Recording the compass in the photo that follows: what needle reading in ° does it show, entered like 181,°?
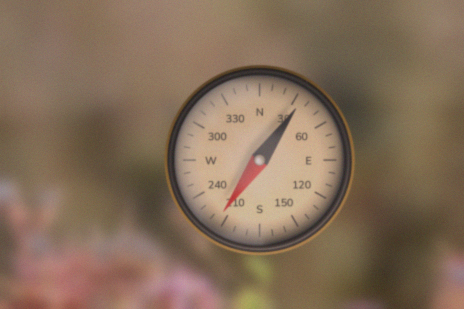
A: 215,°
